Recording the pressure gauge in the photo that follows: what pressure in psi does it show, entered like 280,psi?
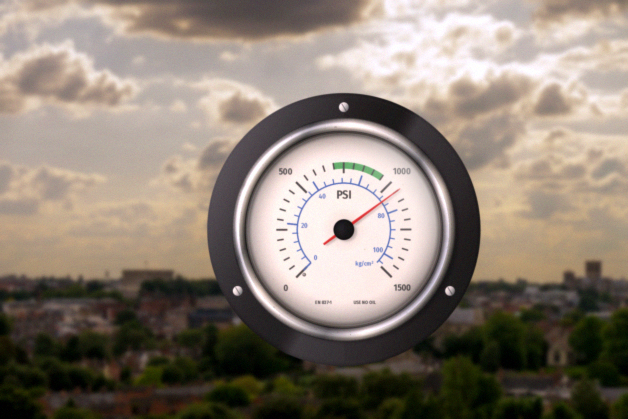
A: 1050,psi
